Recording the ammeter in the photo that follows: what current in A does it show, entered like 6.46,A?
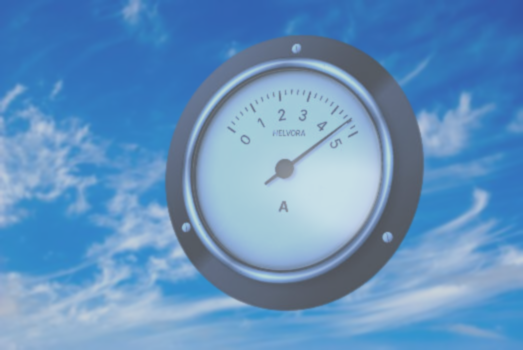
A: 4.6,A
